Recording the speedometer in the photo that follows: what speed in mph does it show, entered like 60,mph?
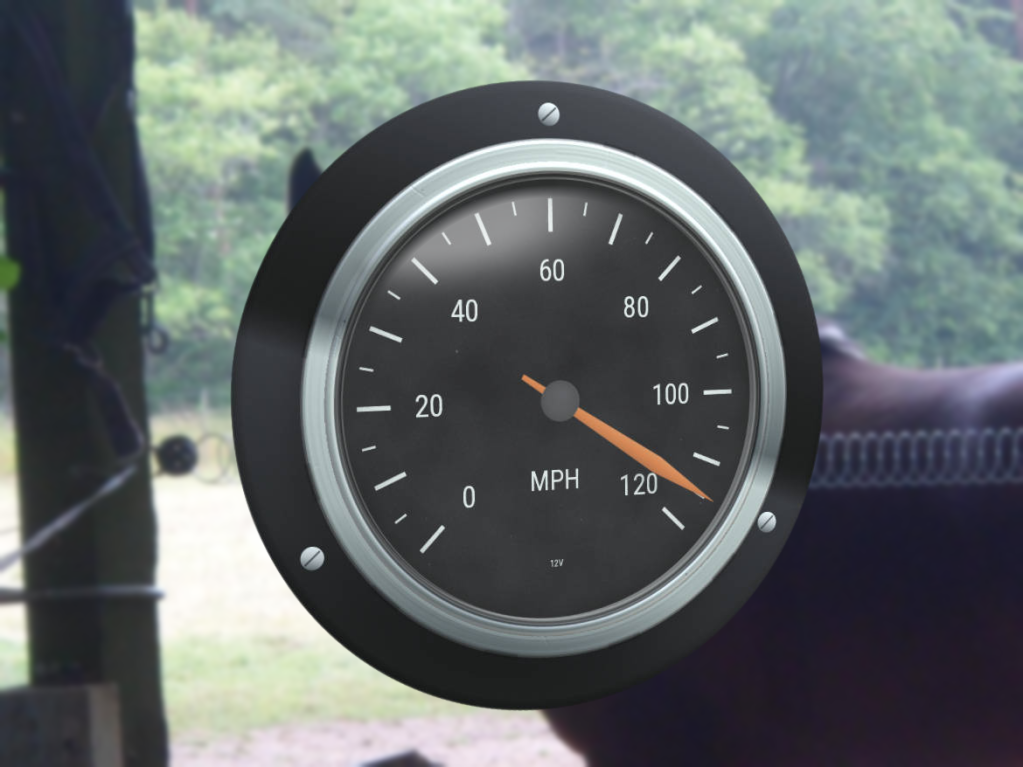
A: 115,mph
